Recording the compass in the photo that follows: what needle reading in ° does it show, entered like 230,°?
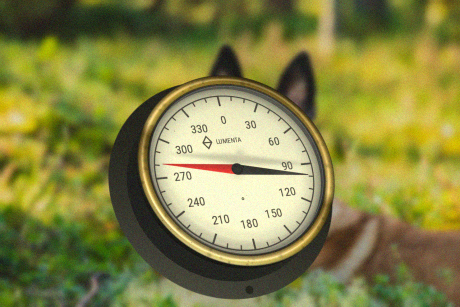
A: 280,°
